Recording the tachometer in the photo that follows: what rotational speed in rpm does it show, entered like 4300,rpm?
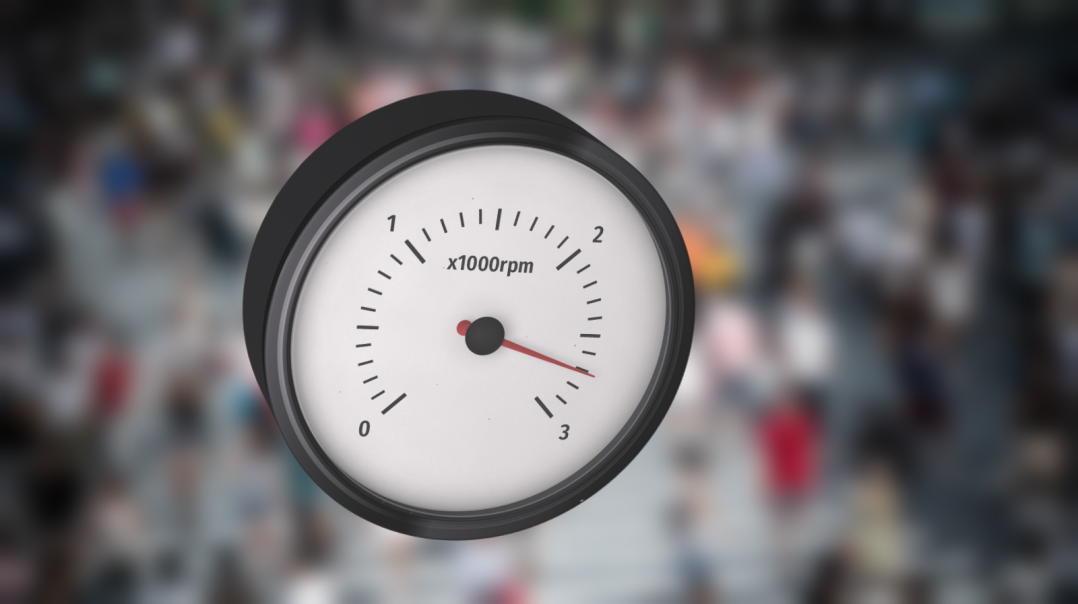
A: 2700,rpm
